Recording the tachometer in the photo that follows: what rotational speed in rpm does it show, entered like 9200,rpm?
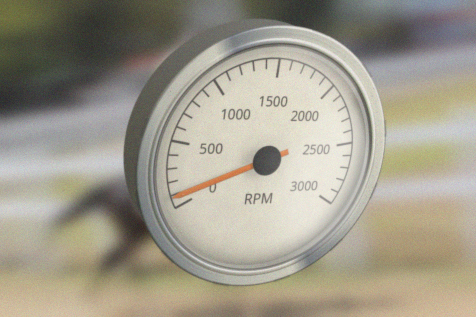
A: 100,rpm
